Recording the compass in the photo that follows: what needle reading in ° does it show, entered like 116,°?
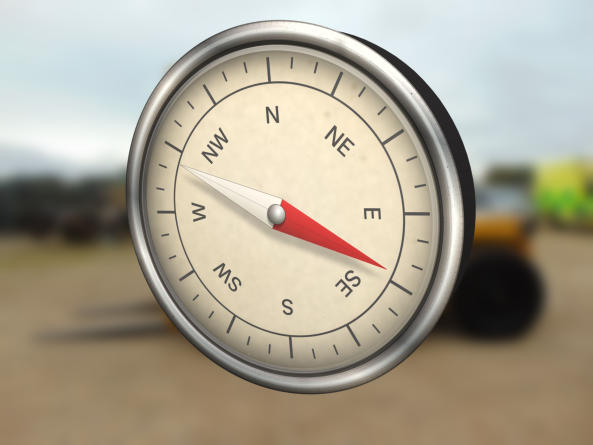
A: 115,°
